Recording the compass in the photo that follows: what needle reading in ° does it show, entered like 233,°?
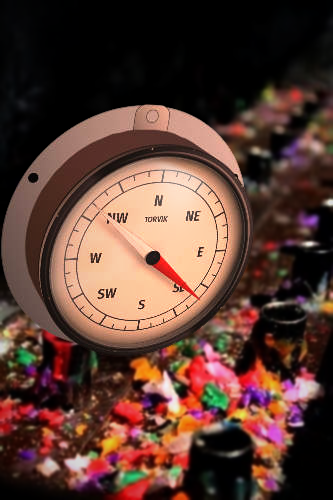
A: 130,°
